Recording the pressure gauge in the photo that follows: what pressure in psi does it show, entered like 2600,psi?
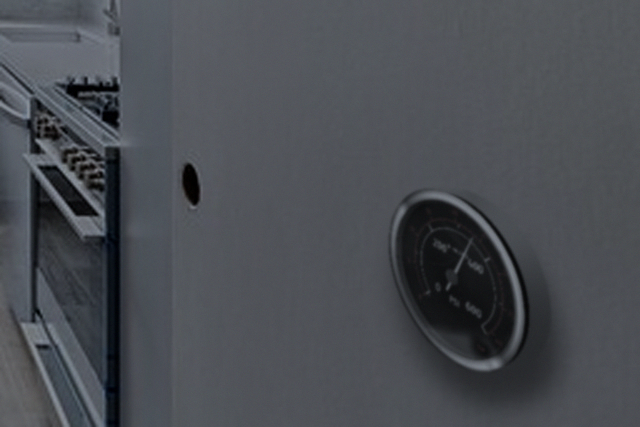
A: 350,psi
